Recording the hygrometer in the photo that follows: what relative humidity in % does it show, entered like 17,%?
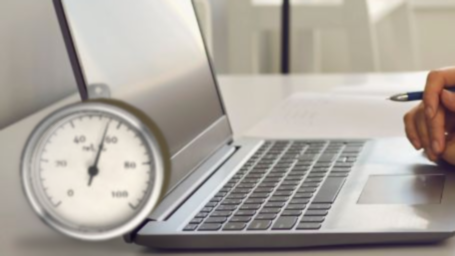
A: 56,%
